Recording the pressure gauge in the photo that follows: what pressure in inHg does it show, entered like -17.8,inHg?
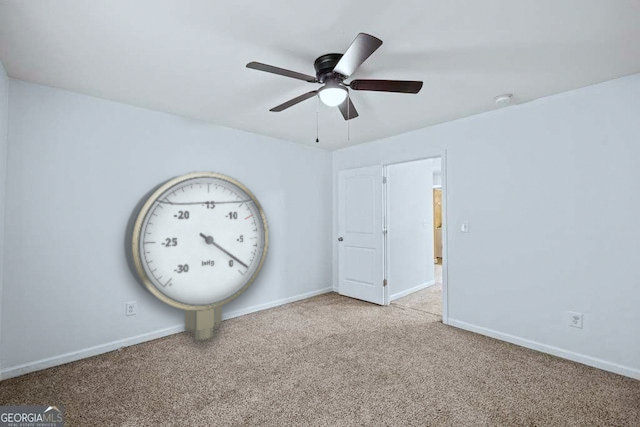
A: -1,inHg
